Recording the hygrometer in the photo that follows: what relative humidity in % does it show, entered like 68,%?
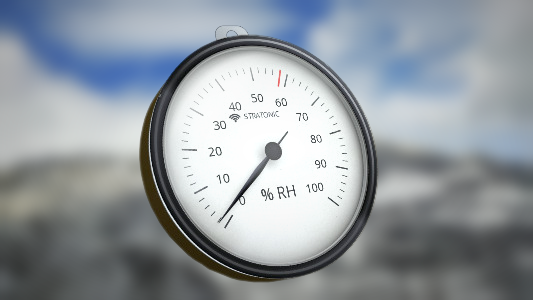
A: 2,%
